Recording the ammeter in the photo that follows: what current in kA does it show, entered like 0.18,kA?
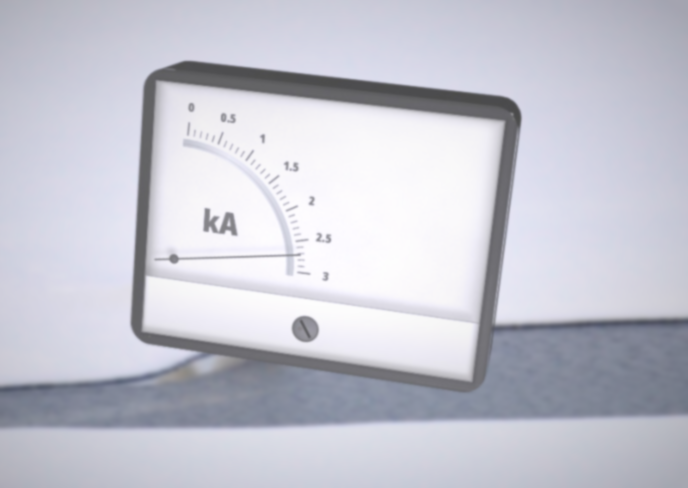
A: 2.7,kA
